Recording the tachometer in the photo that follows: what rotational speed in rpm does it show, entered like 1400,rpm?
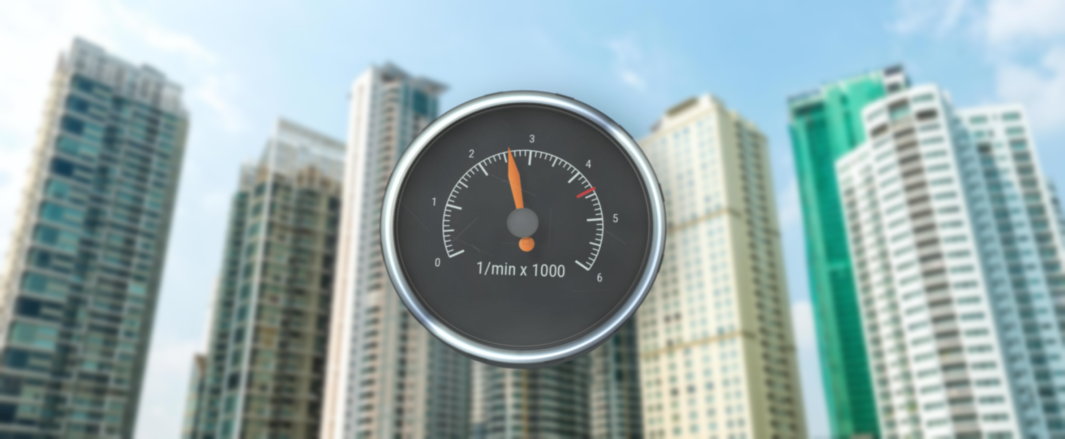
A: 2600,rpm
